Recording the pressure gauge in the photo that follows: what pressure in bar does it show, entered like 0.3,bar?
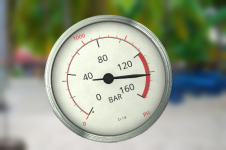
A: 140,bar
